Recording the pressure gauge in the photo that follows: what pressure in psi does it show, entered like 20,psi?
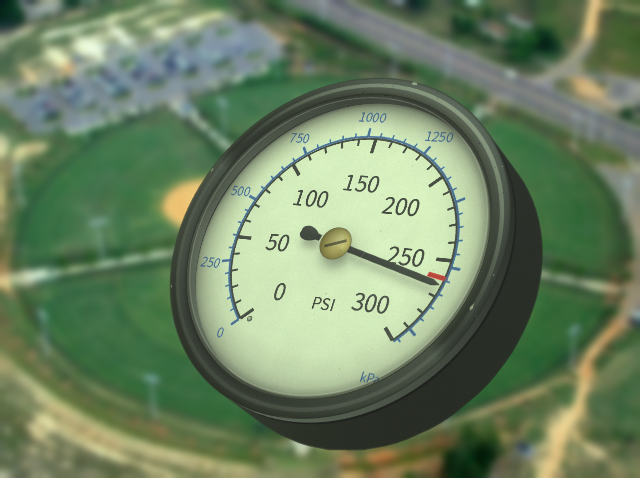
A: 265,psi
